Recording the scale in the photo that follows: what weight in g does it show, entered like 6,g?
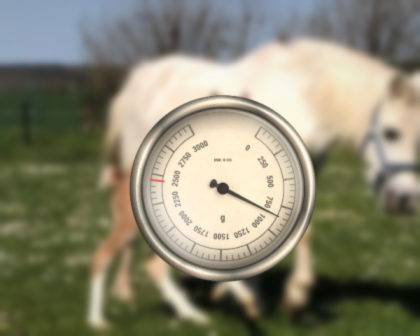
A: 850,g
